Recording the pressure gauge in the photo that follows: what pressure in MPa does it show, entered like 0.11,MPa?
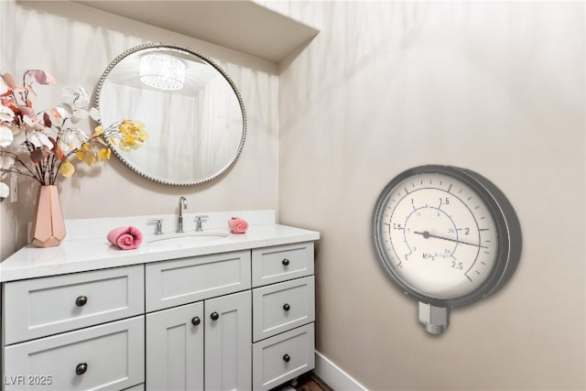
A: 2.15,MPa
